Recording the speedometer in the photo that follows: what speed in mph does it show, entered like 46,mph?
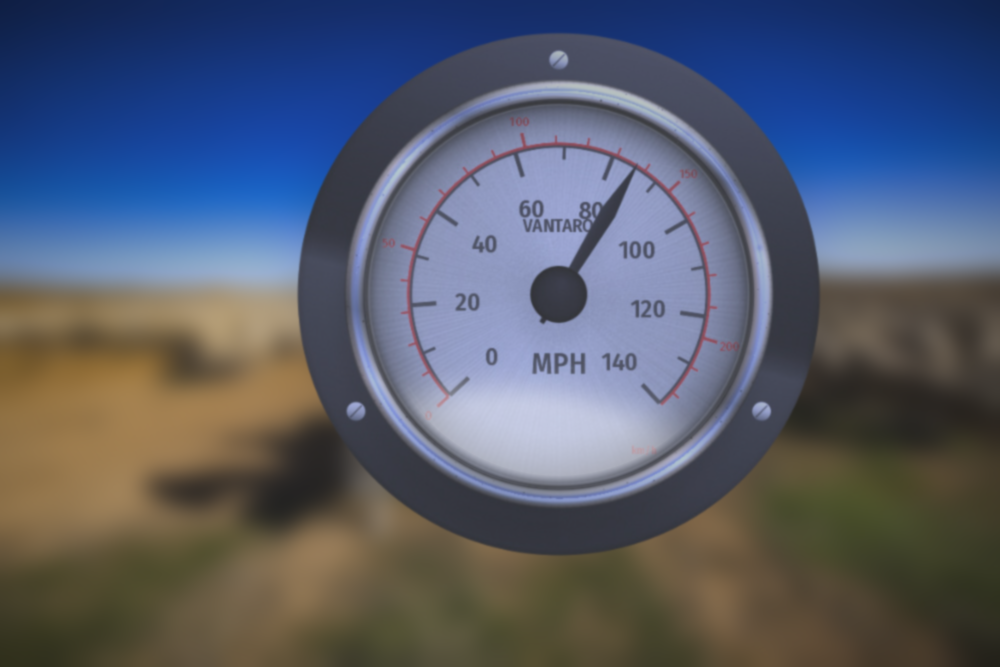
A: 85,mph
